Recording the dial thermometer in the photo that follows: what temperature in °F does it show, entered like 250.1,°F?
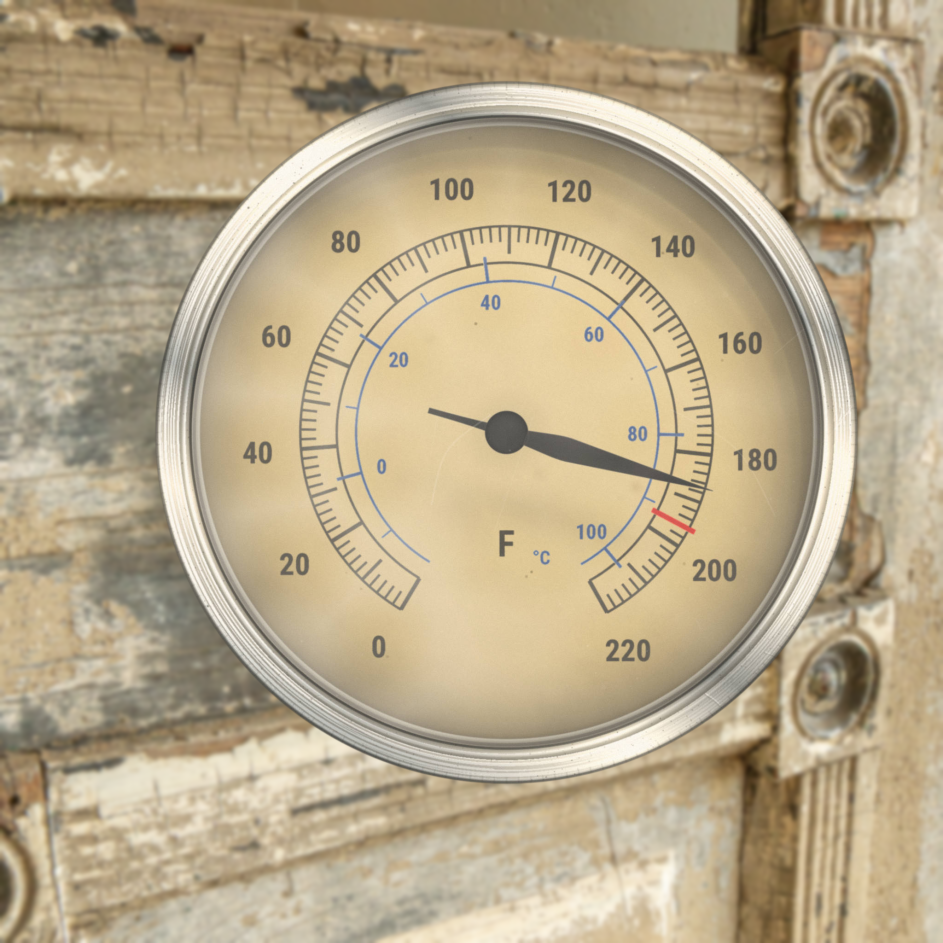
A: 187,°F
